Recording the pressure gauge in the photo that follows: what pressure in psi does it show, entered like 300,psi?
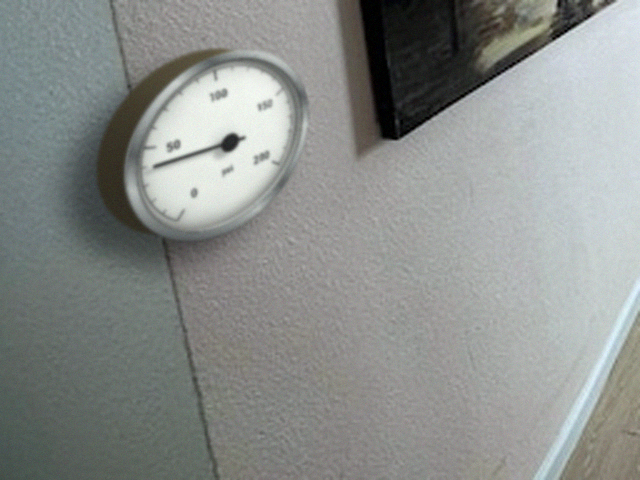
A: 40,psi
